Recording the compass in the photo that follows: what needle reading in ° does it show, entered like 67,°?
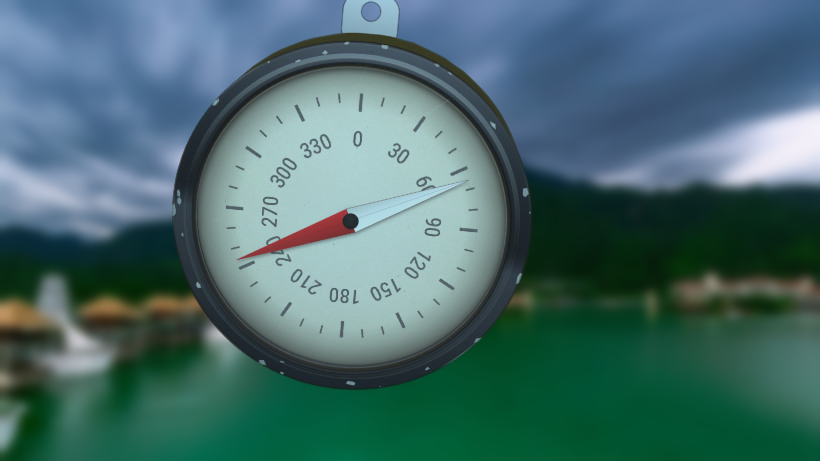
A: 245,°
